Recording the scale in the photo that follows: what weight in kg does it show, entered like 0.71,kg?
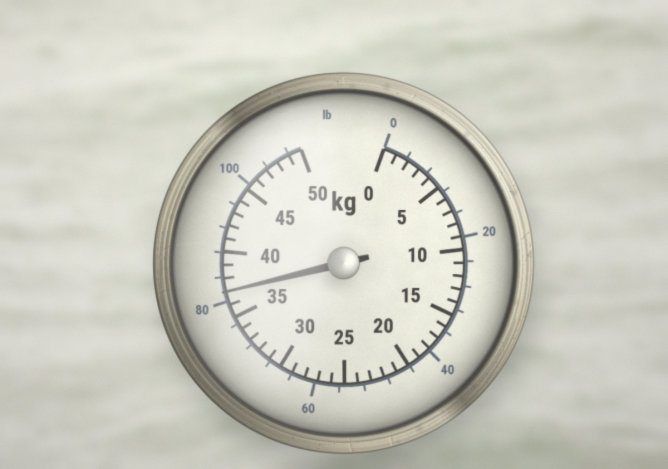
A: 37,kg
